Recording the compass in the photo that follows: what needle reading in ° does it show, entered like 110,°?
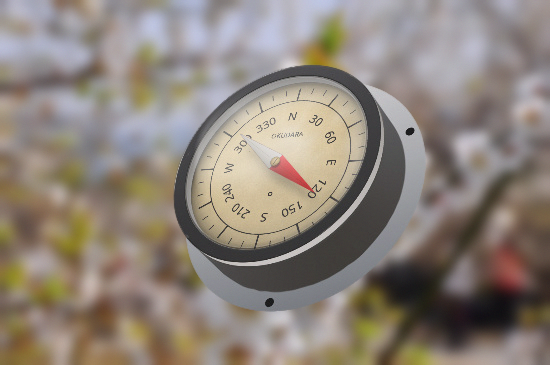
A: 125,°
